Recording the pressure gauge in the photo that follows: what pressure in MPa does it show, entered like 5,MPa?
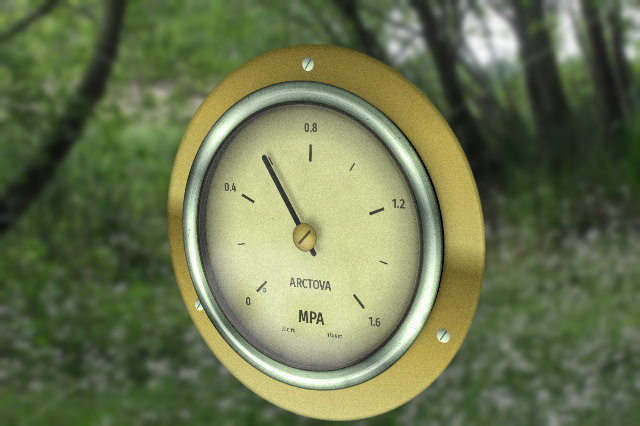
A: 0.6,MPa
